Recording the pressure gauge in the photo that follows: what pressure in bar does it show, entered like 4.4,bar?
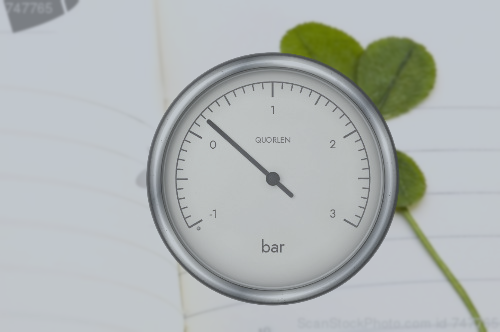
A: 0.2,bar
